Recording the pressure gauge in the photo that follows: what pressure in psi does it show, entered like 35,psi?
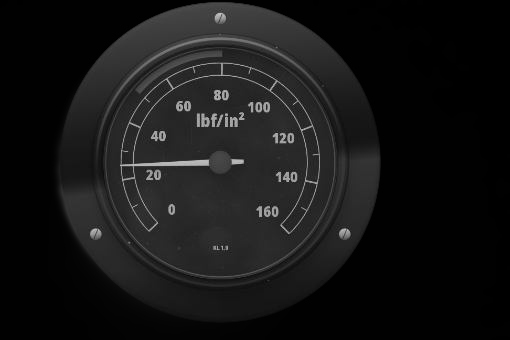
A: 25,psi
